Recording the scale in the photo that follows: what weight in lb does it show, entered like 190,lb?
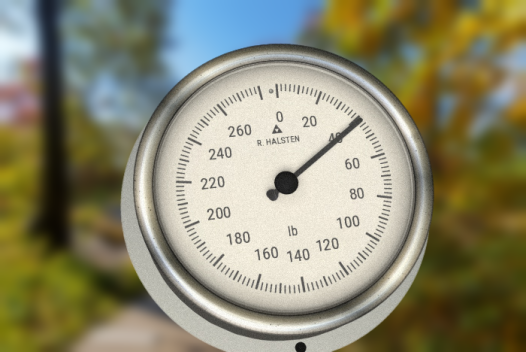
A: 42,lb
